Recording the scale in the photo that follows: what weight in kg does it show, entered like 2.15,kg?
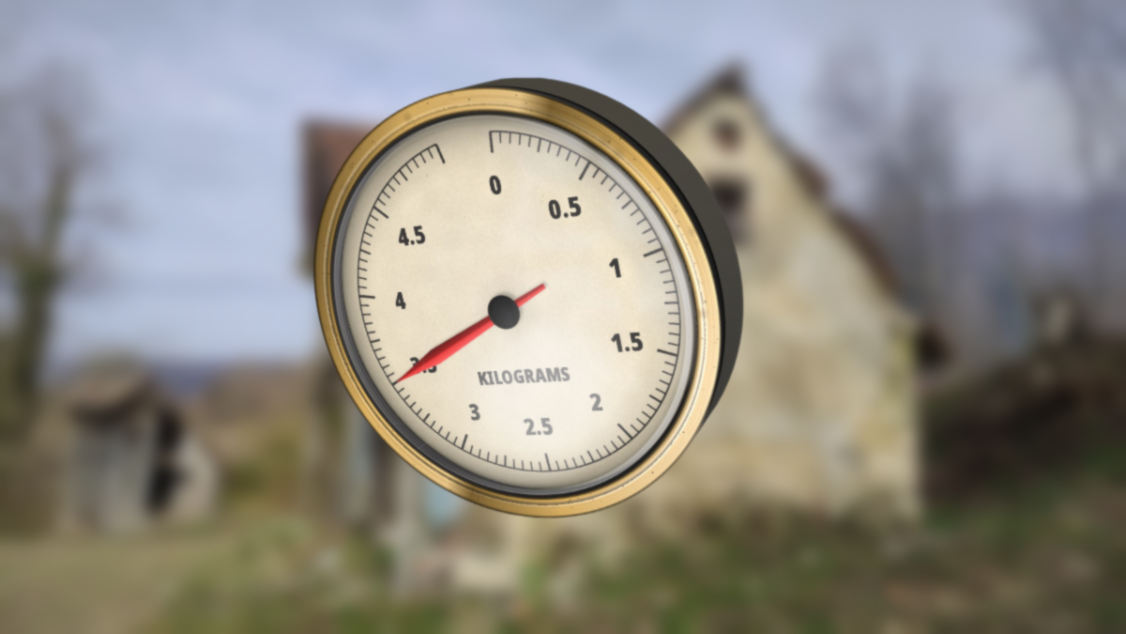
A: 3.5,kg
